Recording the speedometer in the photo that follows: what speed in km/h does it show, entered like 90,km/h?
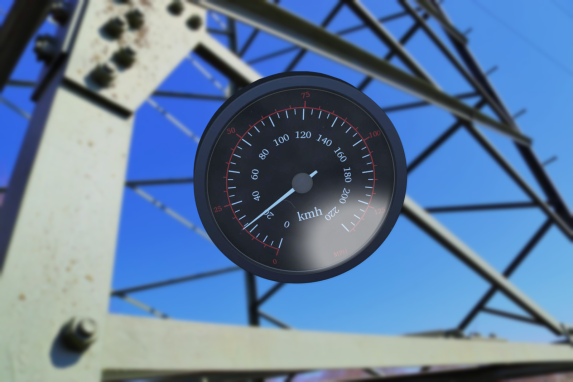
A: 25,km/h
